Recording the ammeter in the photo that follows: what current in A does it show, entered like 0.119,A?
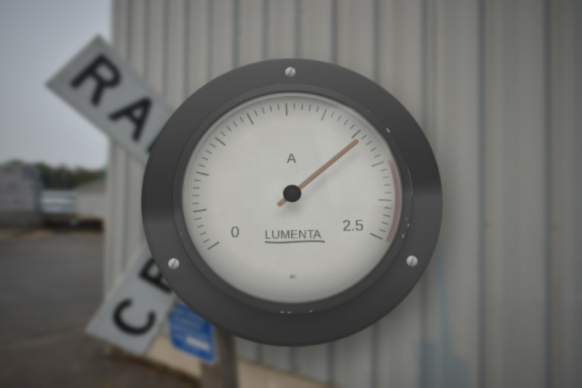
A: 1.8,A
